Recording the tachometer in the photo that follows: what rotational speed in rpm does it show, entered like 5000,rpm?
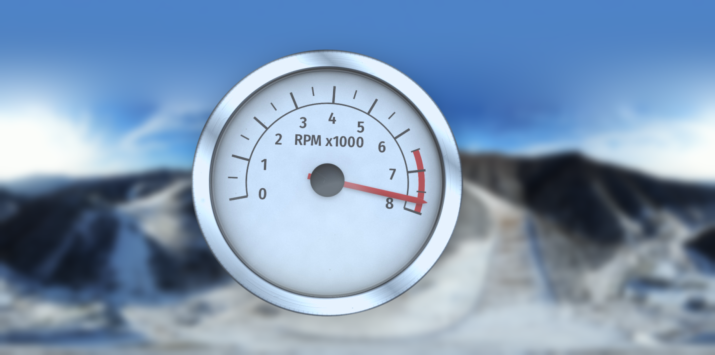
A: 7750,rpm
